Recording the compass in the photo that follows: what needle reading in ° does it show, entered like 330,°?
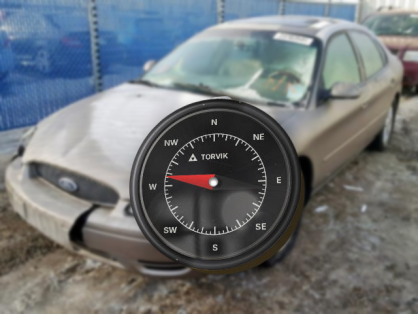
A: 280,°
